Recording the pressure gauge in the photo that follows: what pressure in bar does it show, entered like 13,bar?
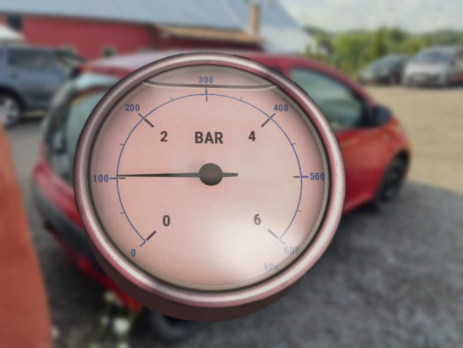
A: 1,bar
